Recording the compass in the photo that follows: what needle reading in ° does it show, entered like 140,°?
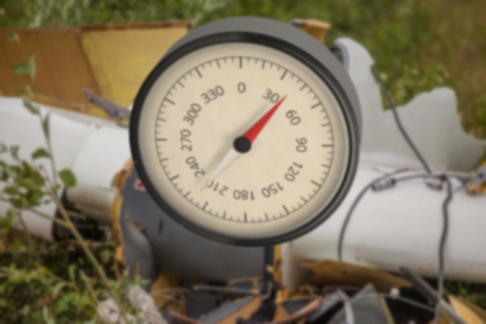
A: 40,°
